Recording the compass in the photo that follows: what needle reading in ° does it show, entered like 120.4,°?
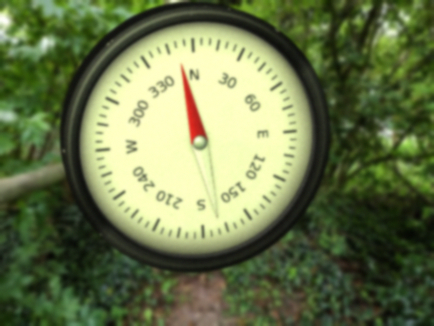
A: 350,°
